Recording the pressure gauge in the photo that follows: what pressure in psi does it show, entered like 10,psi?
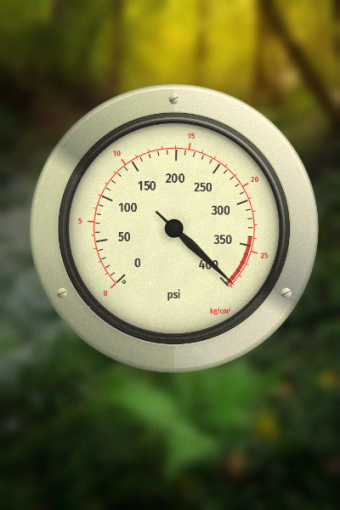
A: 395,psi
